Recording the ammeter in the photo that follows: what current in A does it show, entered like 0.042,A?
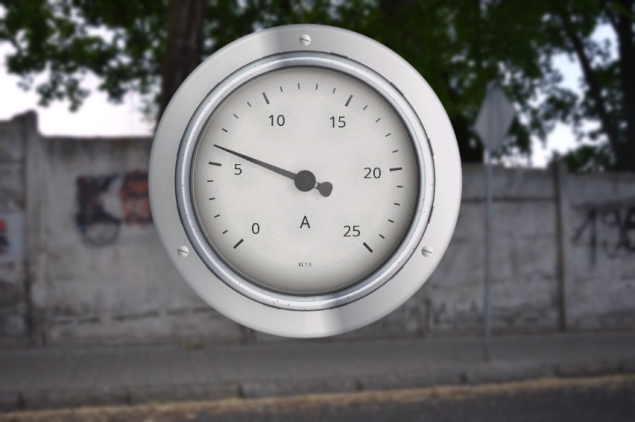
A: 6,A
